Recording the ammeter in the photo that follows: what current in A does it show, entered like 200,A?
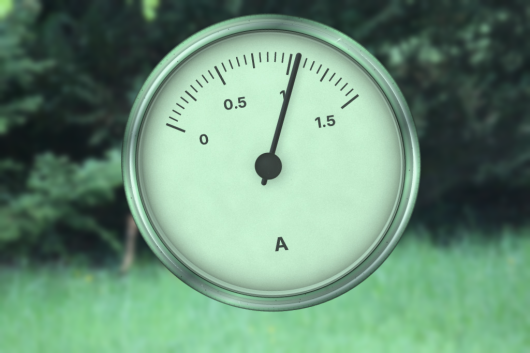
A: 1.05,A
